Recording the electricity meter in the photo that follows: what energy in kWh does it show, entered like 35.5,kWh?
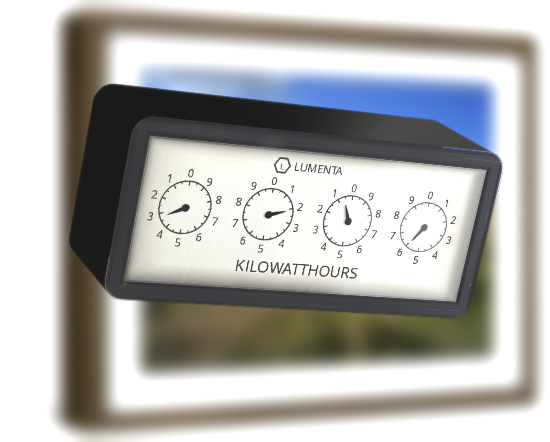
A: 3206,kWh
